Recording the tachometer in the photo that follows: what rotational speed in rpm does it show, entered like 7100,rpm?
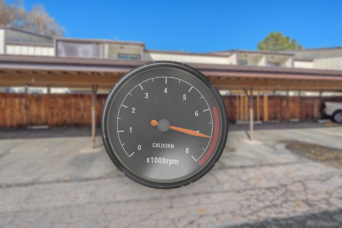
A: 7000,rpm
